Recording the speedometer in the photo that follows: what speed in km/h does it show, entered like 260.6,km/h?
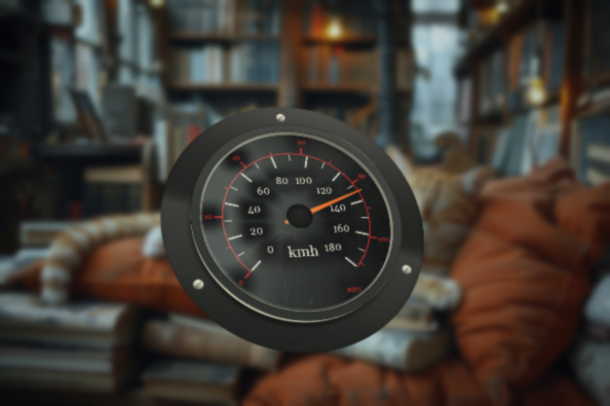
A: 135,km/h
